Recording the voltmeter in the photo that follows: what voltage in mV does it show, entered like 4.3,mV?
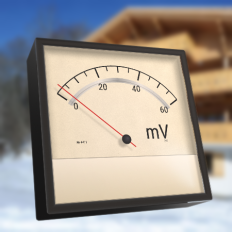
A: 2.5,mV
